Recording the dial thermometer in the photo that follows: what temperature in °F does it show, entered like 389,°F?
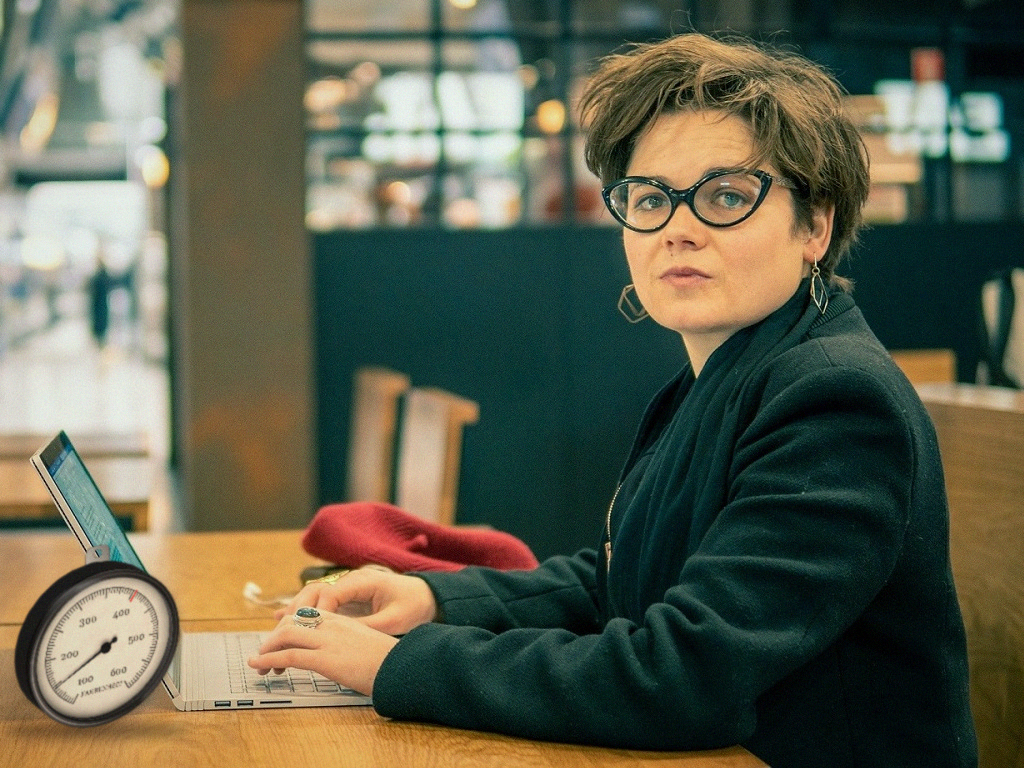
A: 150,°F
